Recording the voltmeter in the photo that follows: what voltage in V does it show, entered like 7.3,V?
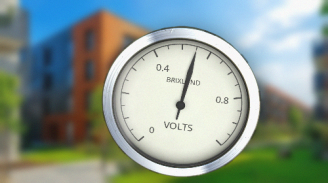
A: 0.55,V
